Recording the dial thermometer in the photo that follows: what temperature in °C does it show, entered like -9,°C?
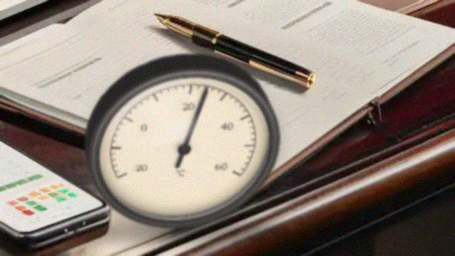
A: 24,°C
